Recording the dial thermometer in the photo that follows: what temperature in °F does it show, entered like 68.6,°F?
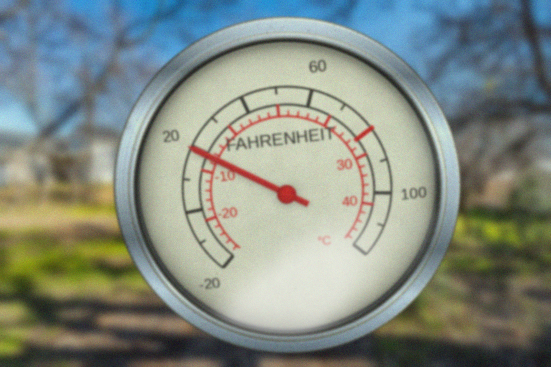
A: 20,°F
